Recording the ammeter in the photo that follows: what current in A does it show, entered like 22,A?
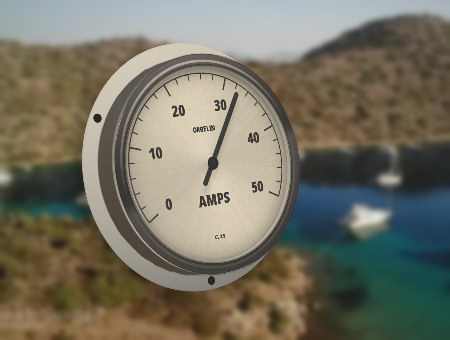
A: 32,A
